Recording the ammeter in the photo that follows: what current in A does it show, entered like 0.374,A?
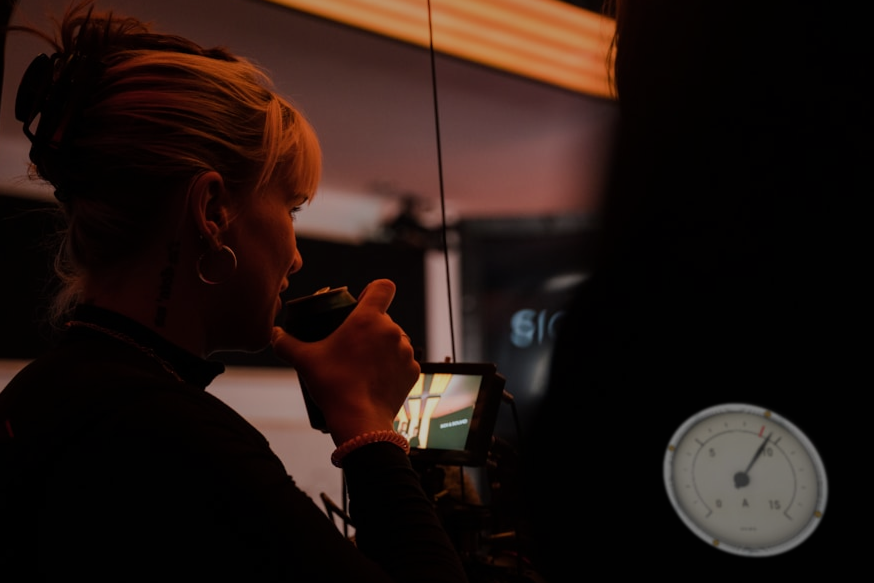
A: 9.5,A
